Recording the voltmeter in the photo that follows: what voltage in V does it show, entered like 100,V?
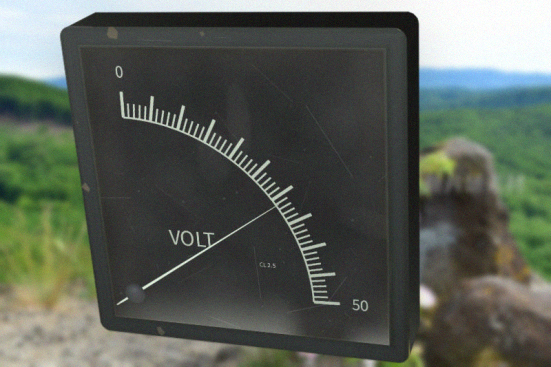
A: 31,V
